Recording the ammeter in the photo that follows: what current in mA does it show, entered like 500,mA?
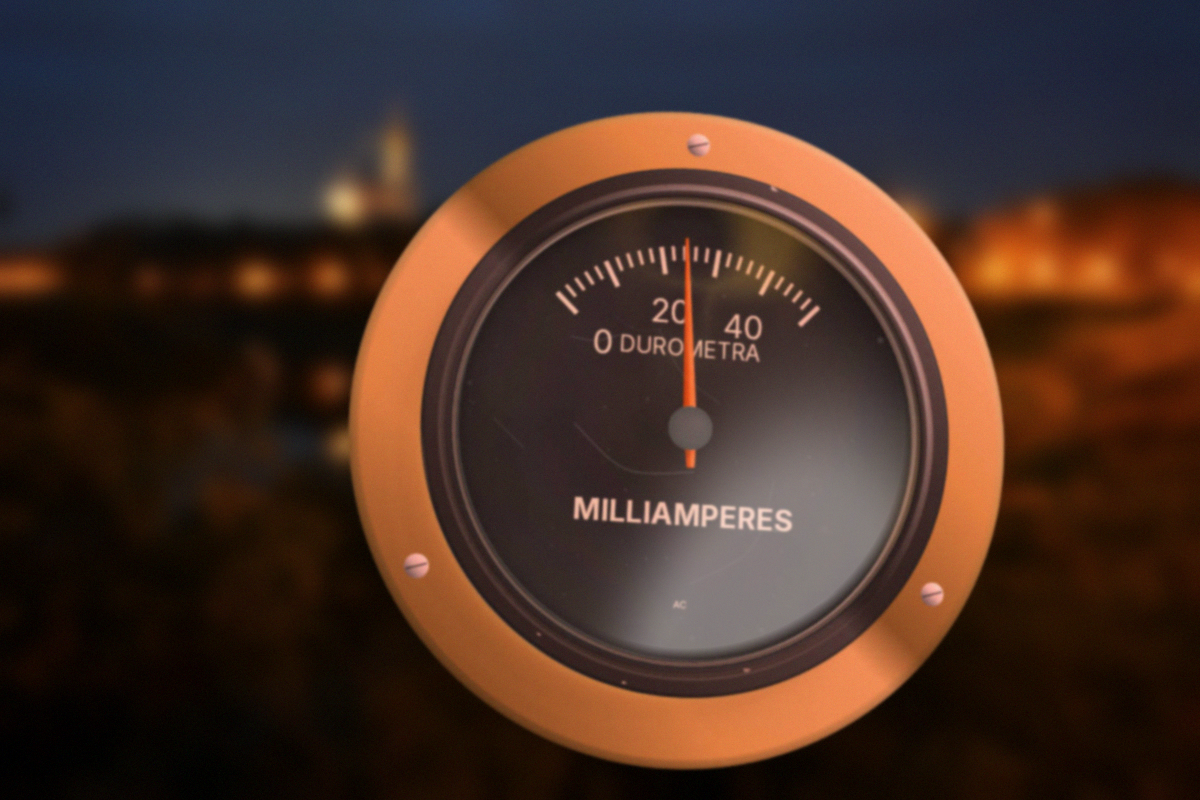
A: 24,mA
